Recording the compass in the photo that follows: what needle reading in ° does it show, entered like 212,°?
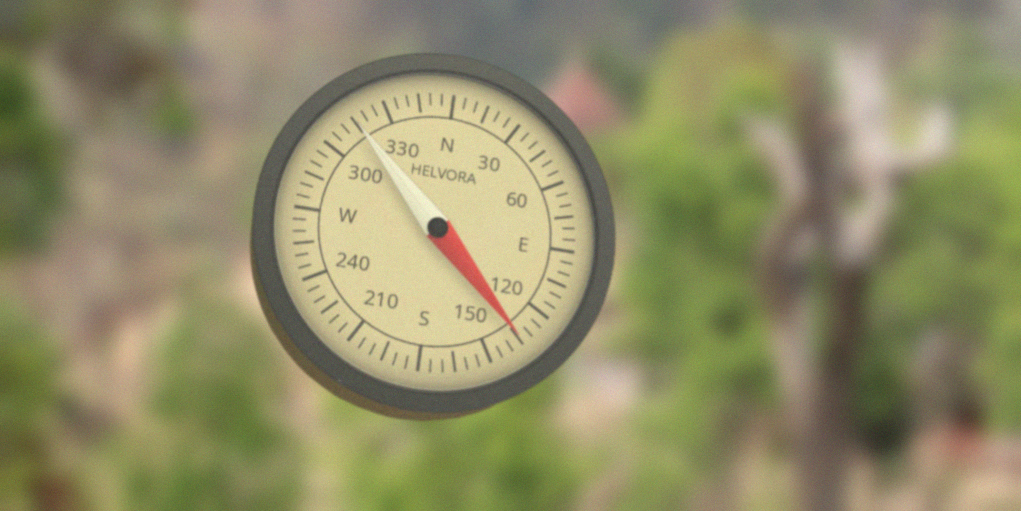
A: 135,°
